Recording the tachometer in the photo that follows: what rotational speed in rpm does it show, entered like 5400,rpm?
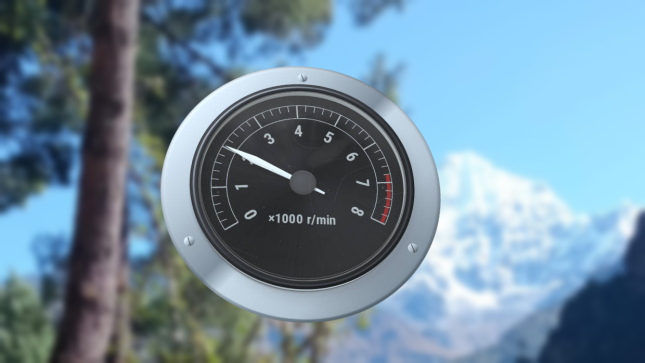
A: 2000,rpm
